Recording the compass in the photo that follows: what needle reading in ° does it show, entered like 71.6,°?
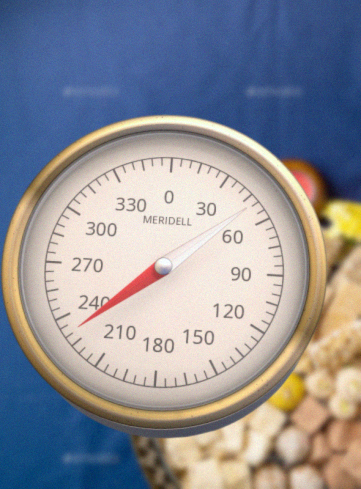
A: 230,°
